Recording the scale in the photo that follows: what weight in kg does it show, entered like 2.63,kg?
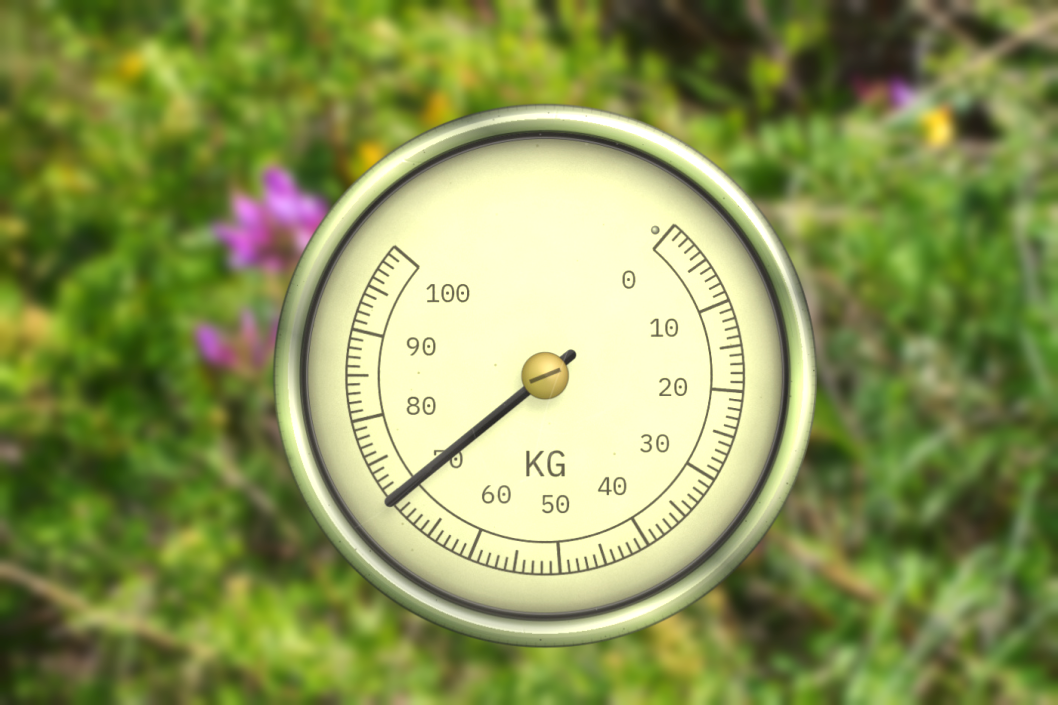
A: 70.5,kg
